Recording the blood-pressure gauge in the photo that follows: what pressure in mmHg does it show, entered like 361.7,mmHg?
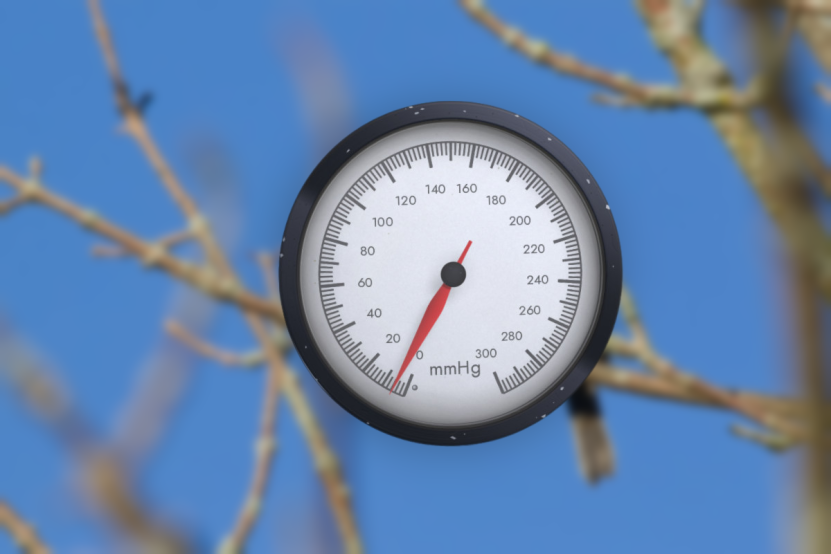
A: 6,mmHg
